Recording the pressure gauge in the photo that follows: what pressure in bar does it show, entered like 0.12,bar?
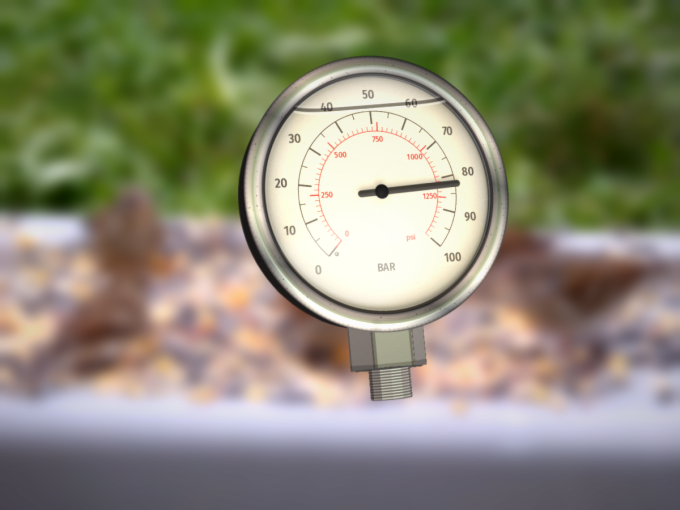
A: 82.5,bar
